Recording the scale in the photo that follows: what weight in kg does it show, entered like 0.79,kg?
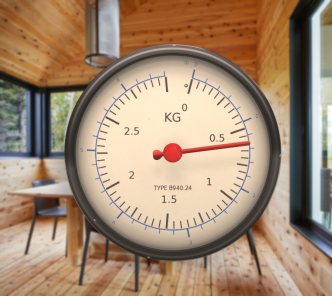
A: 0.6,kg
